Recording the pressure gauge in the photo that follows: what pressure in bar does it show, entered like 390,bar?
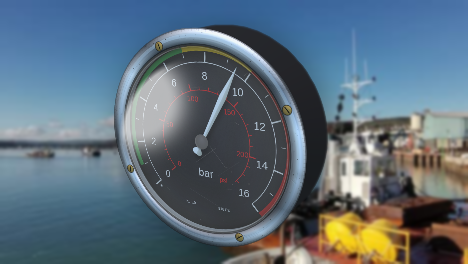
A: 9.5,bar
